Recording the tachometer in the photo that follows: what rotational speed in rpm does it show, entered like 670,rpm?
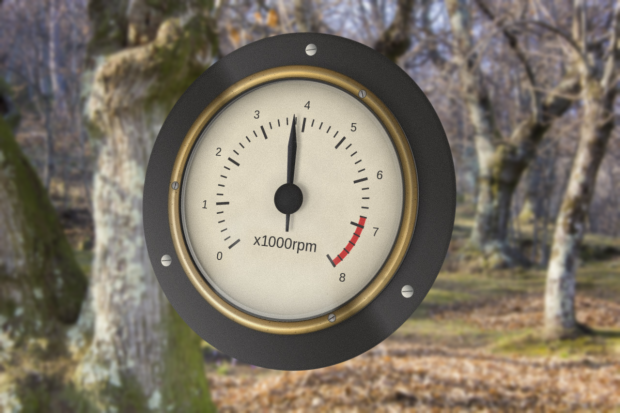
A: 3800,rpm
